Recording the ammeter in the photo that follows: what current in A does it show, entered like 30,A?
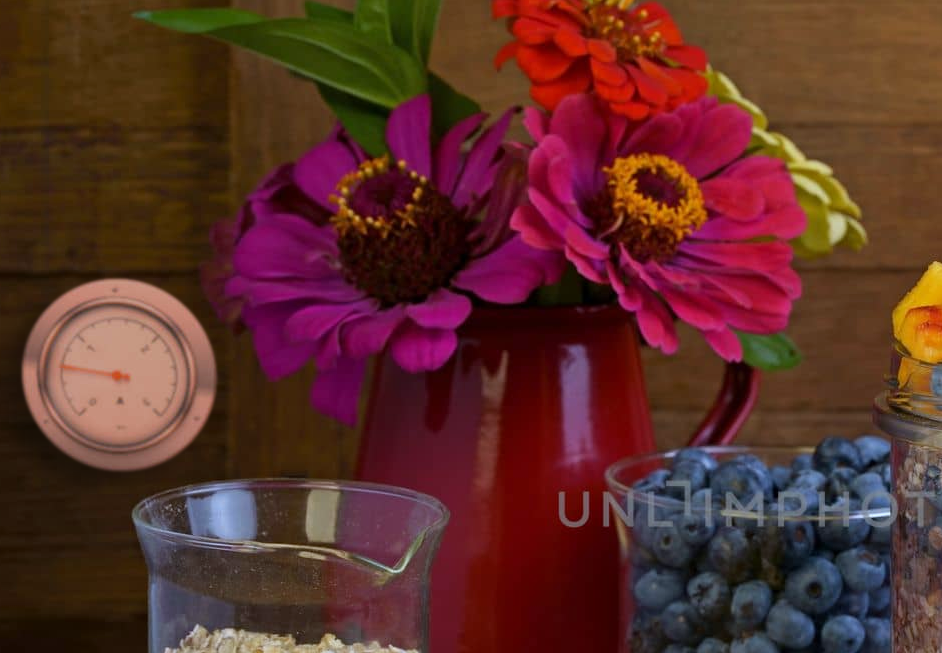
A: 0.6,A
